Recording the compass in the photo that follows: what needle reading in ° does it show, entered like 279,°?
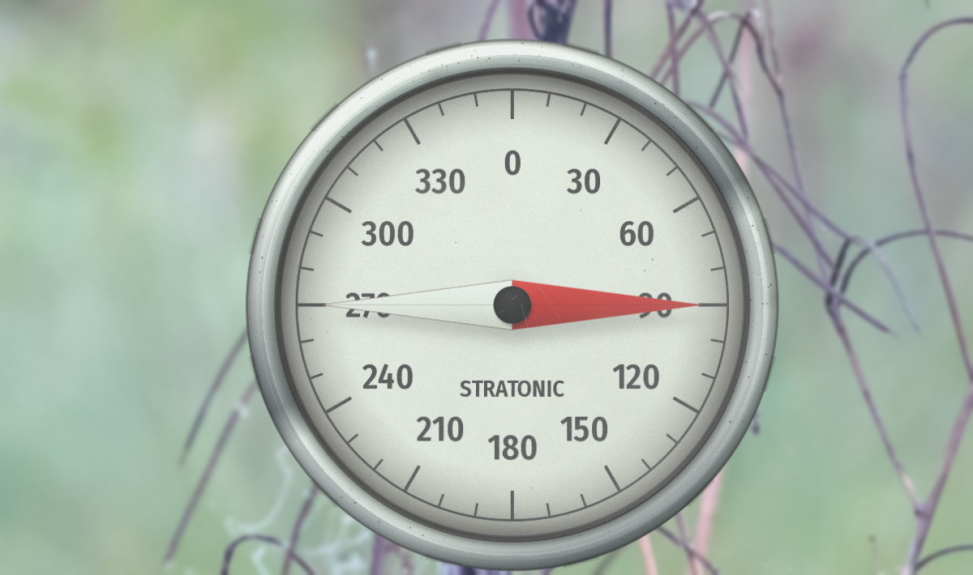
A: 90,°
